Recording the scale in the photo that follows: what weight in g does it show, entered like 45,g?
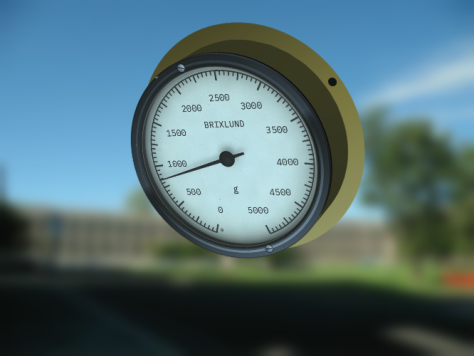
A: 850,g
